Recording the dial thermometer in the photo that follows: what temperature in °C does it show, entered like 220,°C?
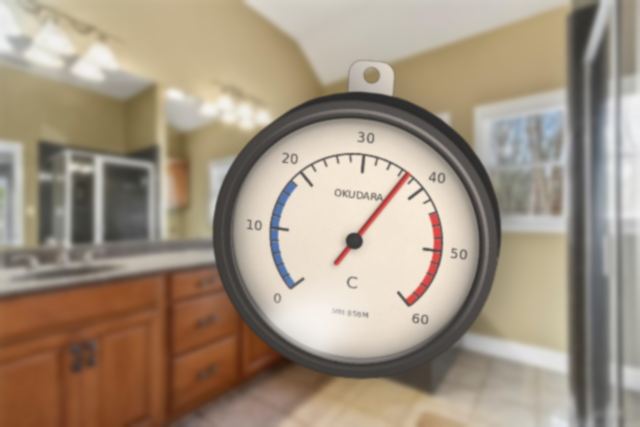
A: 37,°C
